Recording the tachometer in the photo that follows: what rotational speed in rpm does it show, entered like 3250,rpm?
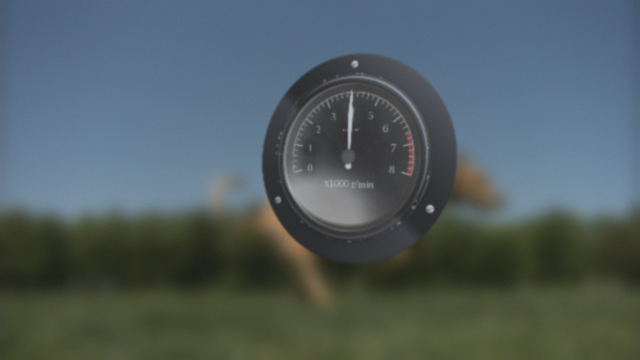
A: 4000,rpm
